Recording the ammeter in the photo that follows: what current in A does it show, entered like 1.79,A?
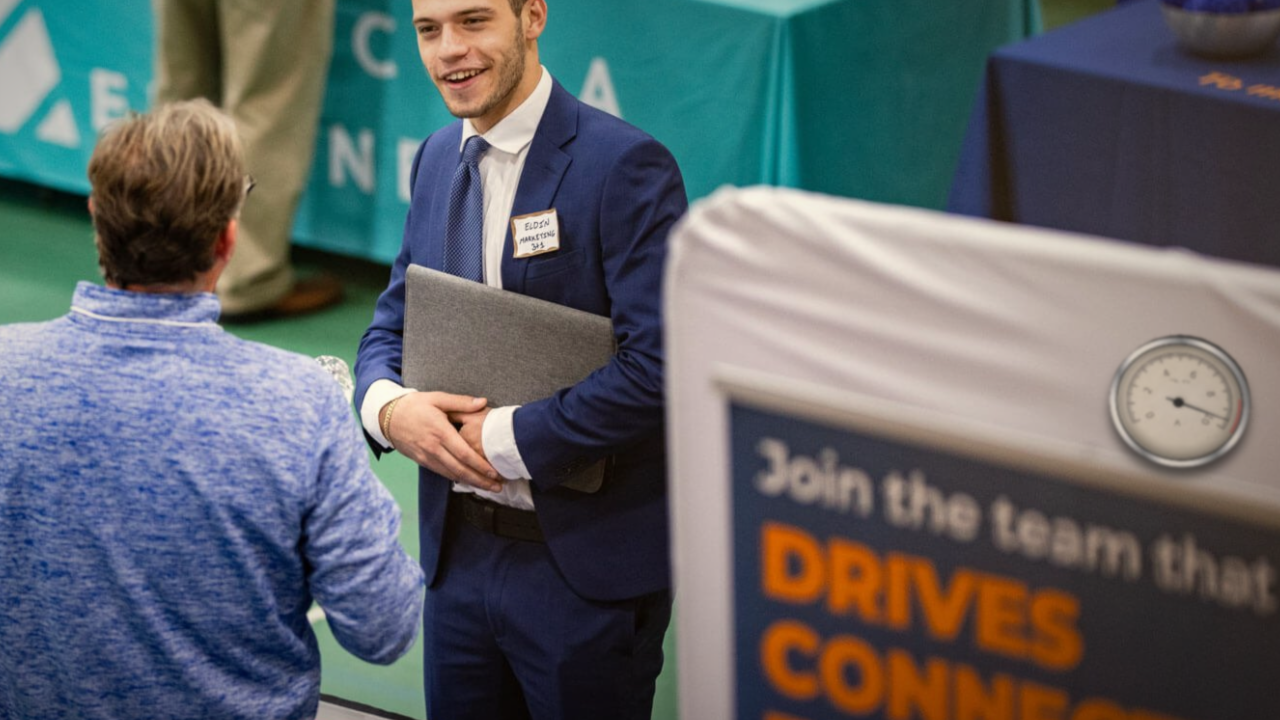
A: 9.5,A
